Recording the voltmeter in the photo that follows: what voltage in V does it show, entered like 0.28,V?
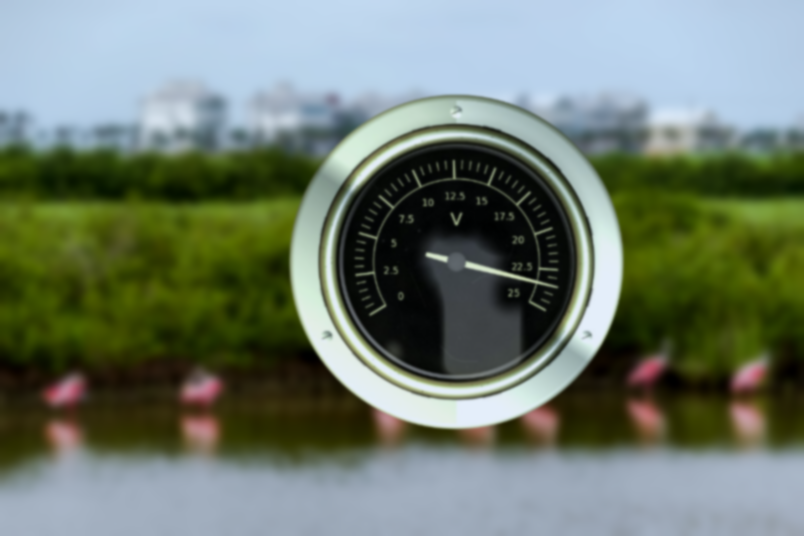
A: 23.5,V
